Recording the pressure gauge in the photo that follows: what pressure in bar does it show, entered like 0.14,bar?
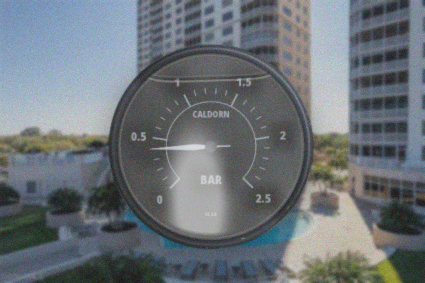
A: 0.4,bar
